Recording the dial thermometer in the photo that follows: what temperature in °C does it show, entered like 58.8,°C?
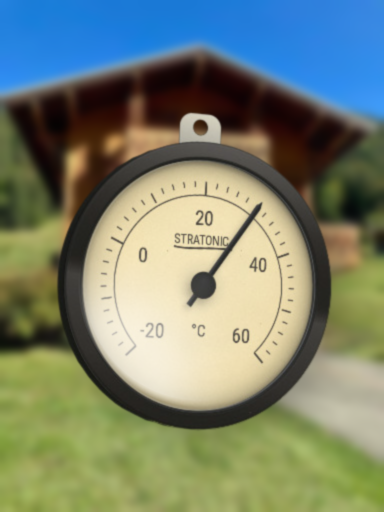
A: 30,°C
